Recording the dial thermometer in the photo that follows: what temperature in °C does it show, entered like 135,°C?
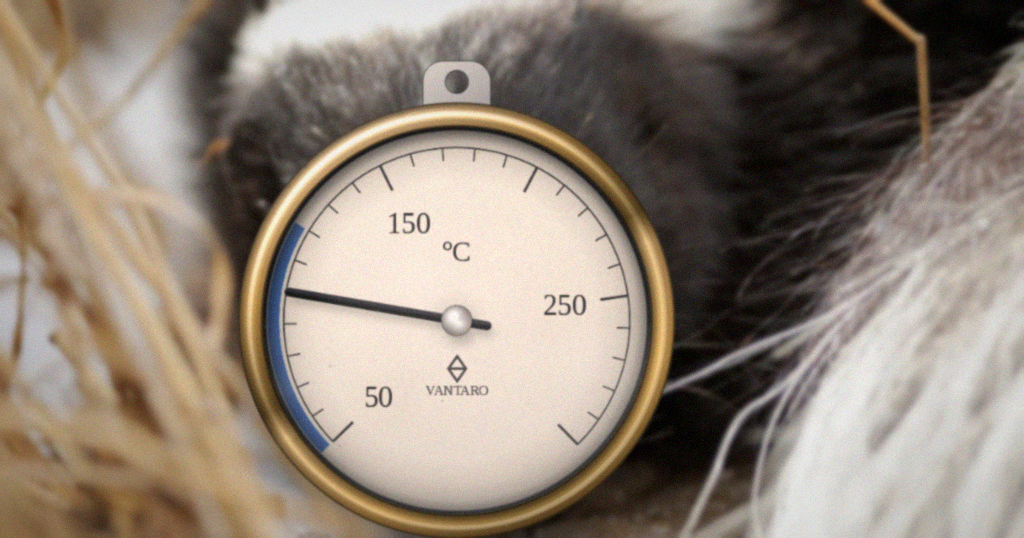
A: 100,°C
